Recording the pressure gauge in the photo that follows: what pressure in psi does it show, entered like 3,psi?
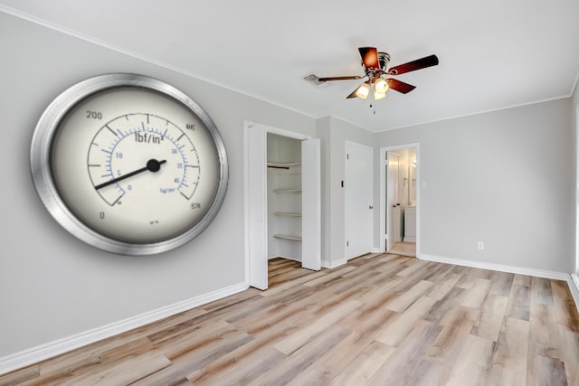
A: 50,psi
